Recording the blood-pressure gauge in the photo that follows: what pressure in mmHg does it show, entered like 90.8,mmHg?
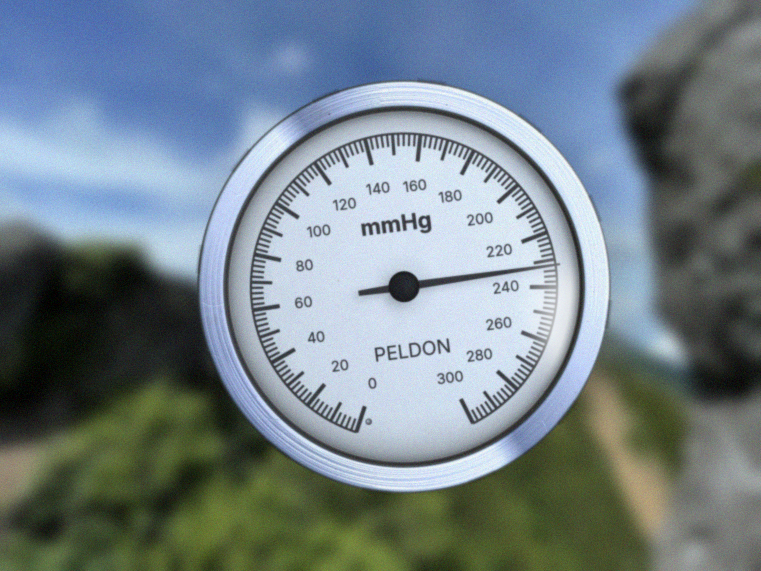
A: 232,mmHg
